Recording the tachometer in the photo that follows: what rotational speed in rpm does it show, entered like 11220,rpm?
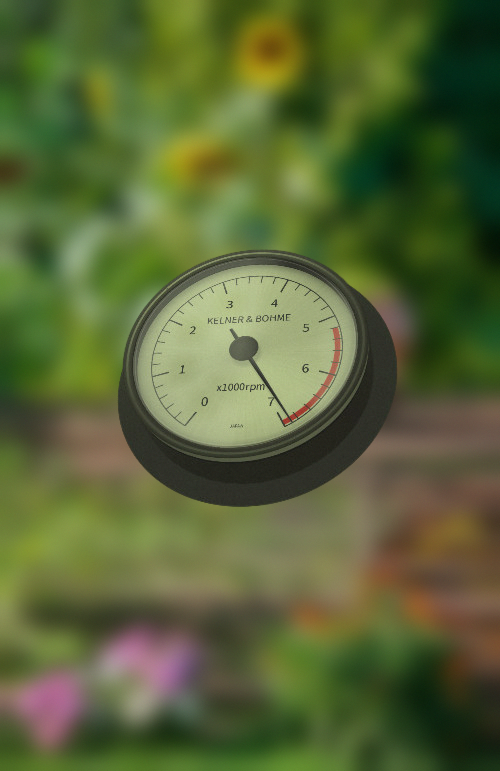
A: 6900,rpm
